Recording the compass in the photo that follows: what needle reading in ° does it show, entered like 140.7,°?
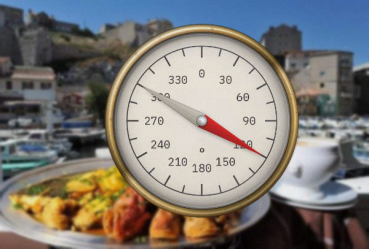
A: 120,°
